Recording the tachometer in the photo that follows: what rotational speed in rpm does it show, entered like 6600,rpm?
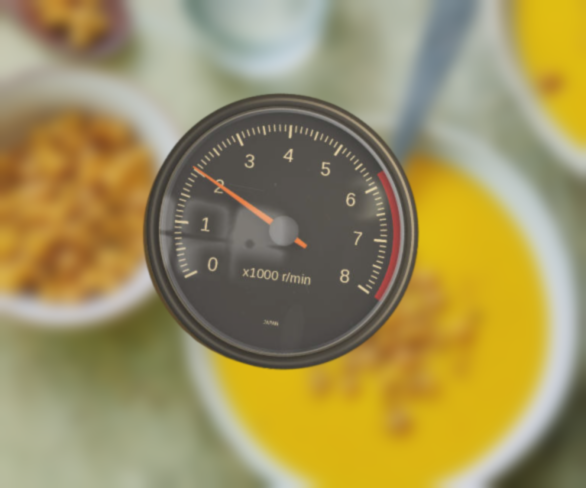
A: 2000,rpm
